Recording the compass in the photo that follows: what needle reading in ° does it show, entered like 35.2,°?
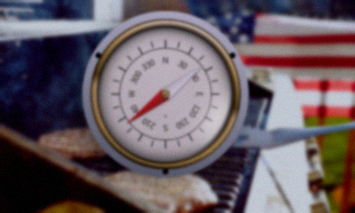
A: 232.5,°
